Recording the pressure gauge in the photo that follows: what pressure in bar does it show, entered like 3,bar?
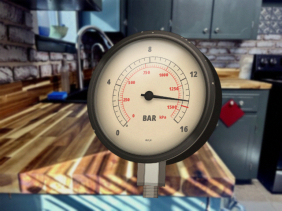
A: 14,bar
